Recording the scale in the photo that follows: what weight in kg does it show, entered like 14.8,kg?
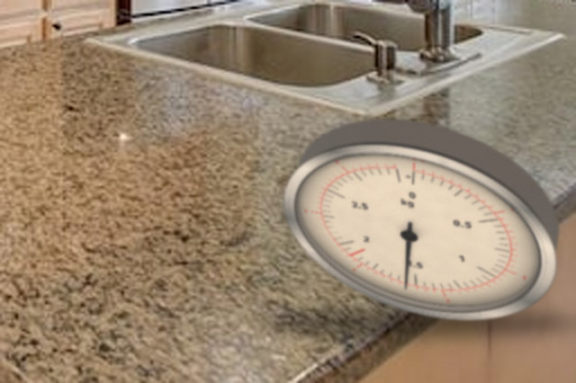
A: 1.55,kg
